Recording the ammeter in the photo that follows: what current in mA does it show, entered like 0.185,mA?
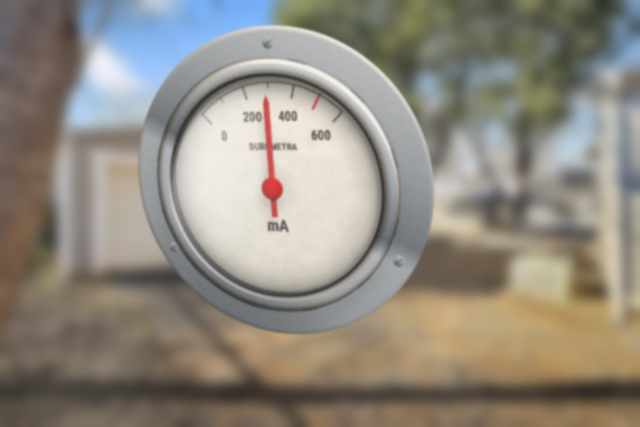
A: 300,mA
